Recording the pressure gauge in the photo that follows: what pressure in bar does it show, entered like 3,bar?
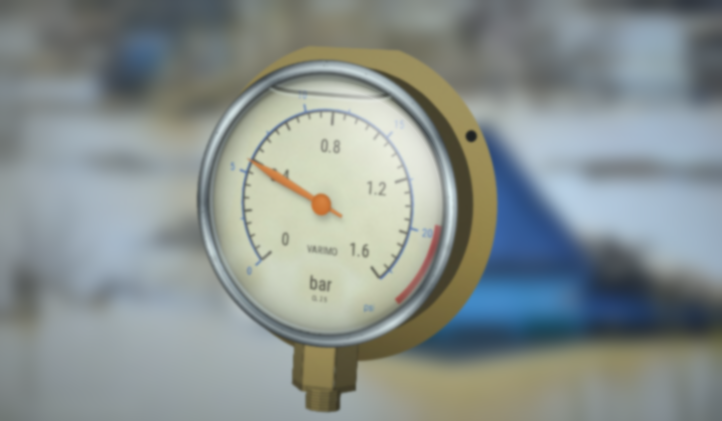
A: 0.4,bar
